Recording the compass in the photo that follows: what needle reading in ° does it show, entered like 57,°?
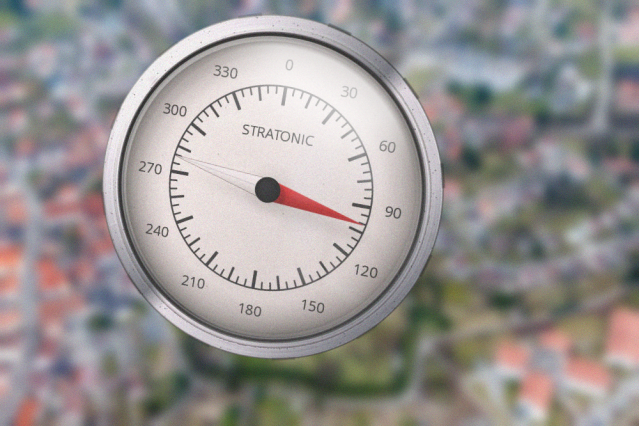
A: 100,°
